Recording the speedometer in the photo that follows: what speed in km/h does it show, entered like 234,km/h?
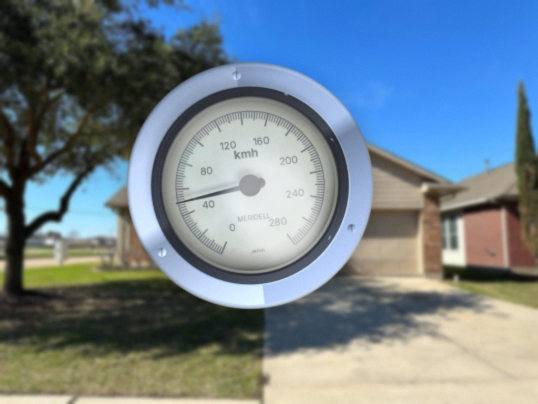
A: 50,km/h
